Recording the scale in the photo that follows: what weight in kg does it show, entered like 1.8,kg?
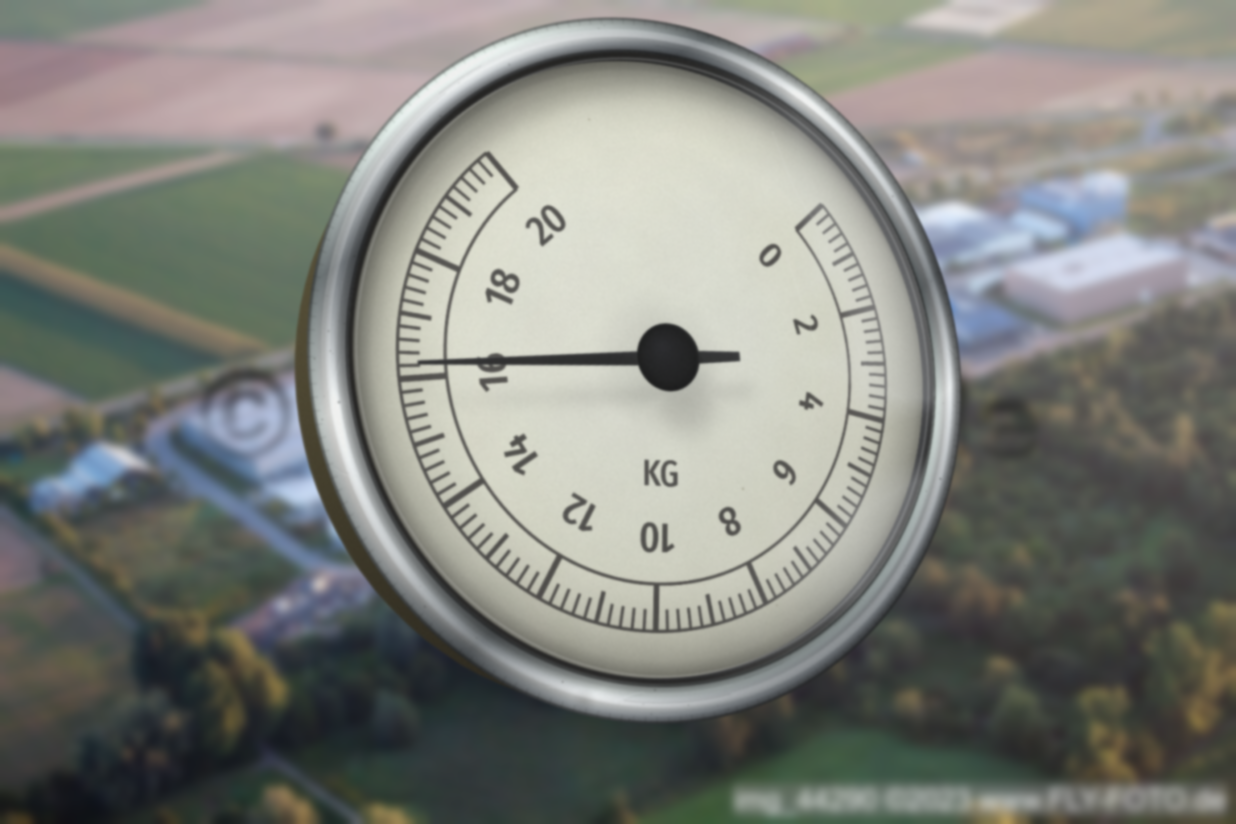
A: 16.2,kg
